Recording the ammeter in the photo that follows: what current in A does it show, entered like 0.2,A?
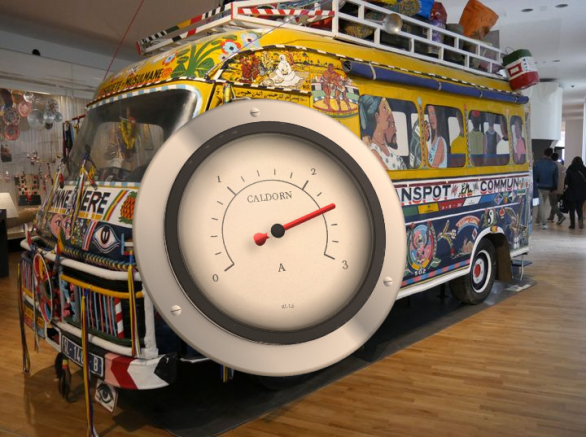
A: 2.4,A
